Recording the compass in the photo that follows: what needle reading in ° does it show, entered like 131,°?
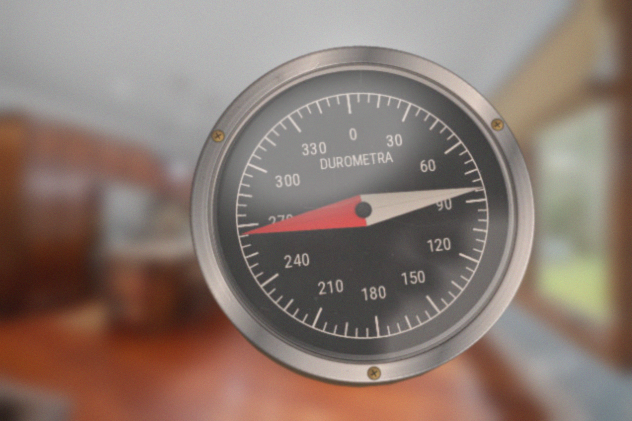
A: 265,°
